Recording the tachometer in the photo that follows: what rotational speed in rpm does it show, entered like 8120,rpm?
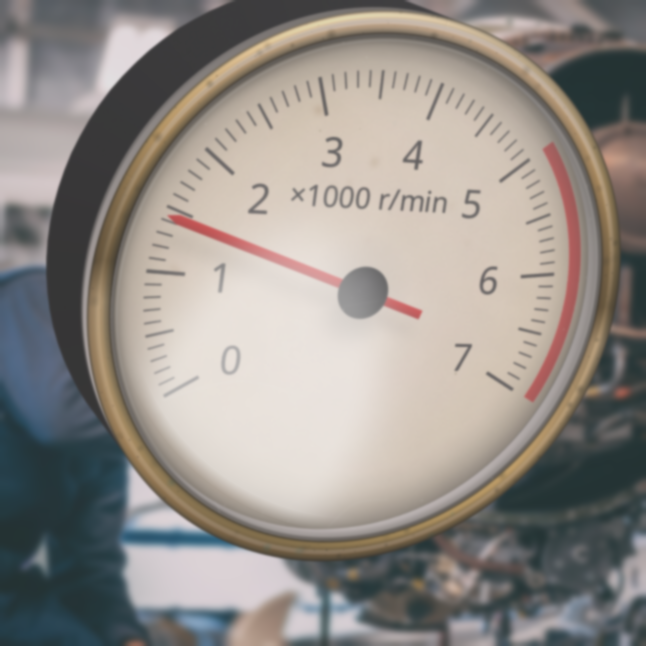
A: 1450,rpm
